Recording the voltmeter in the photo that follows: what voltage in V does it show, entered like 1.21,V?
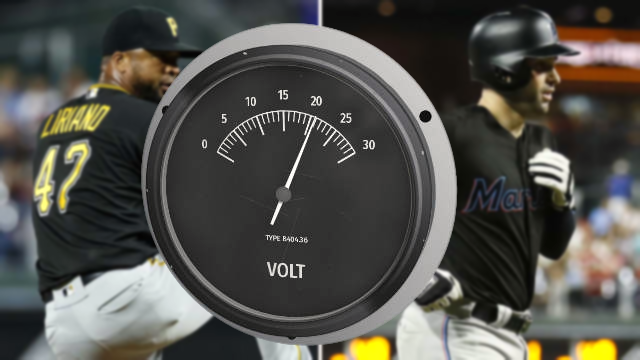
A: 21,V
